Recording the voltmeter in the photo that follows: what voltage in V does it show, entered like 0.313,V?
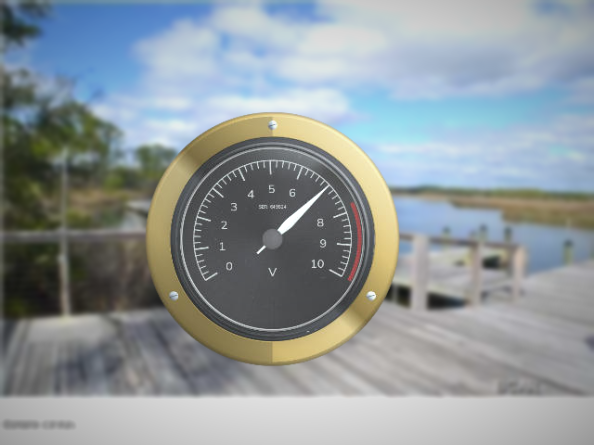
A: 7,V
